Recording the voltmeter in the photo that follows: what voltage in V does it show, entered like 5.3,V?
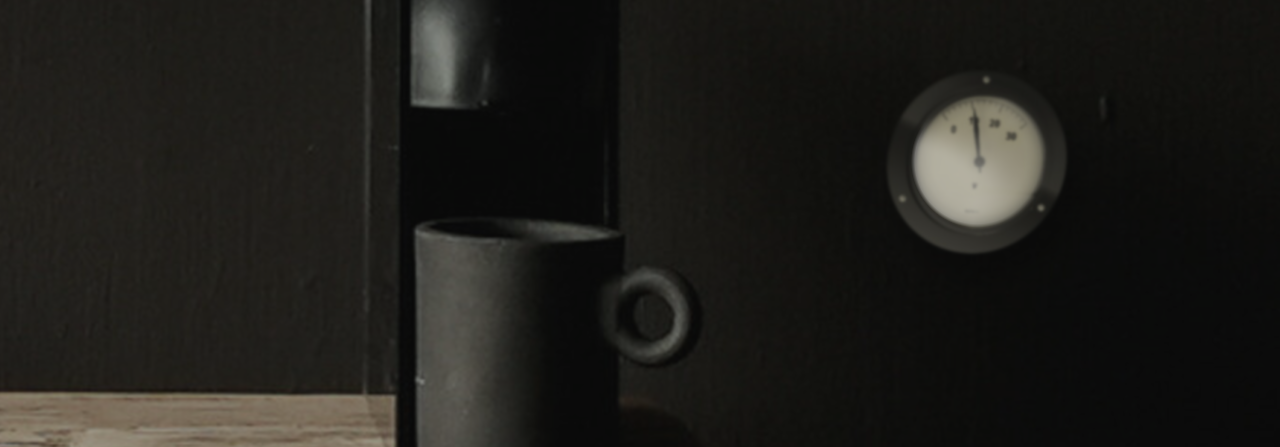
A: 10,V
